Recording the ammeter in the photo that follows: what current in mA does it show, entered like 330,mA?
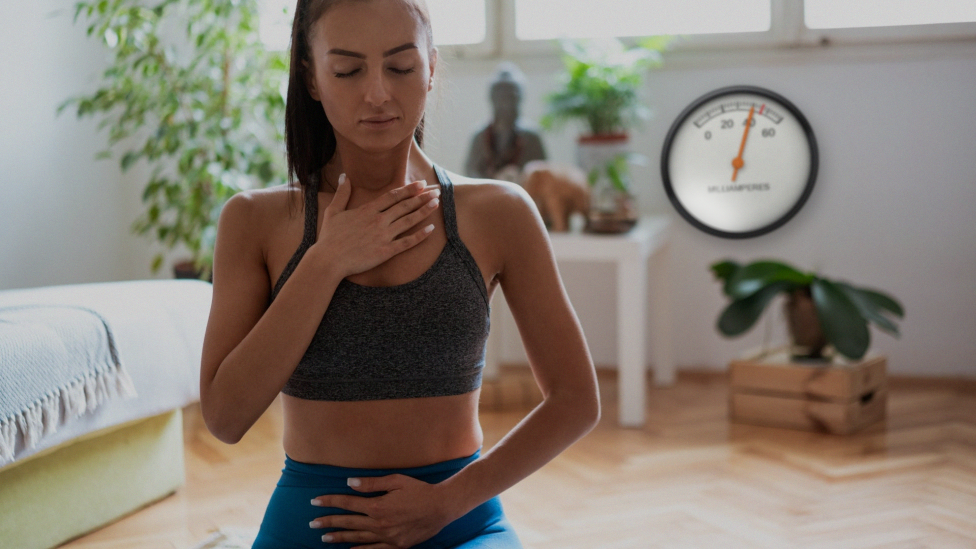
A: 40,mA
